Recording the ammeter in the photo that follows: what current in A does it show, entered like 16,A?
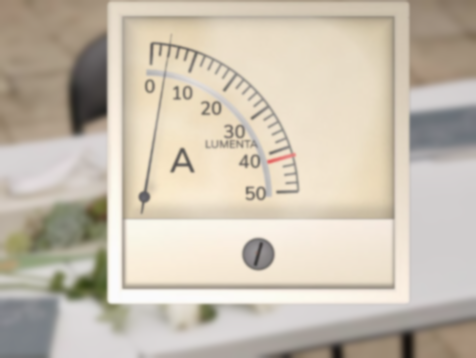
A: 4,A
